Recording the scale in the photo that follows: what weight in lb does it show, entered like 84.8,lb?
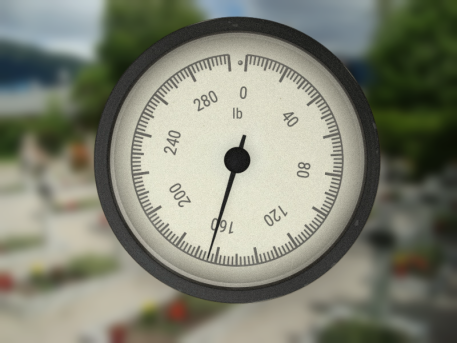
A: 164,lb
